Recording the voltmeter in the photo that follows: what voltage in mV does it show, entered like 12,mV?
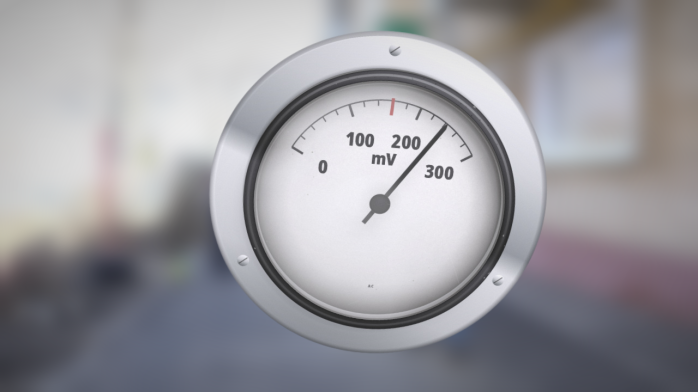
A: 240,mV
